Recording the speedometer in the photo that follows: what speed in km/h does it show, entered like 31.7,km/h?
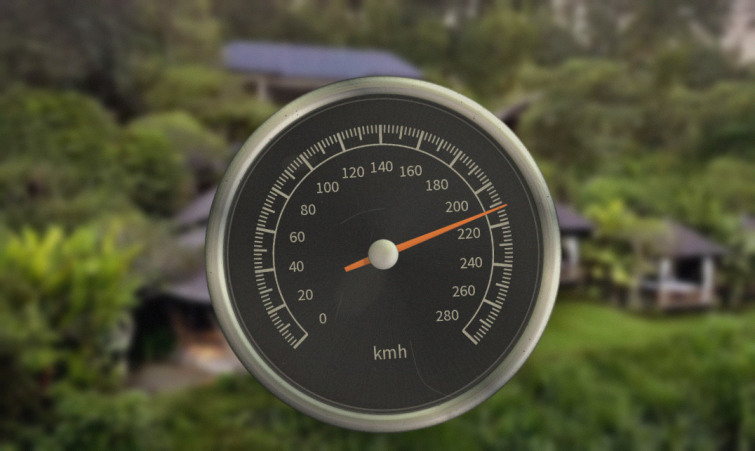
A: 212,km/h
